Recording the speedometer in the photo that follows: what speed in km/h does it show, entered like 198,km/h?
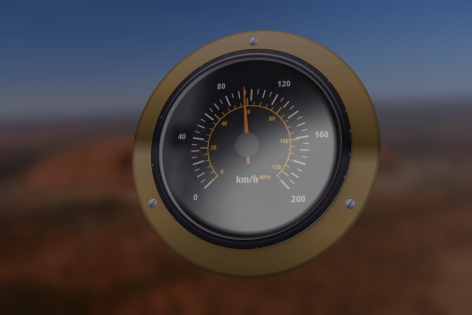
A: 95,km/h
